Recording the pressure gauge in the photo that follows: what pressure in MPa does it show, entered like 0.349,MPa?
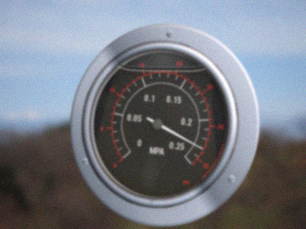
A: 0.23,MPa
